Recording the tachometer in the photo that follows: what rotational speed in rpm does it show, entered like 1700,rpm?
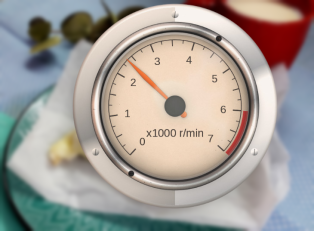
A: 2375,rpm
